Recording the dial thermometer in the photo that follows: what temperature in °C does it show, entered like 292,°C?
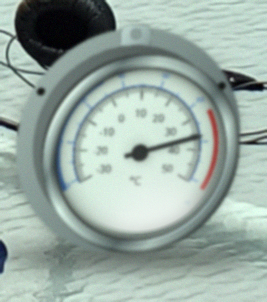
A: 35,°C
